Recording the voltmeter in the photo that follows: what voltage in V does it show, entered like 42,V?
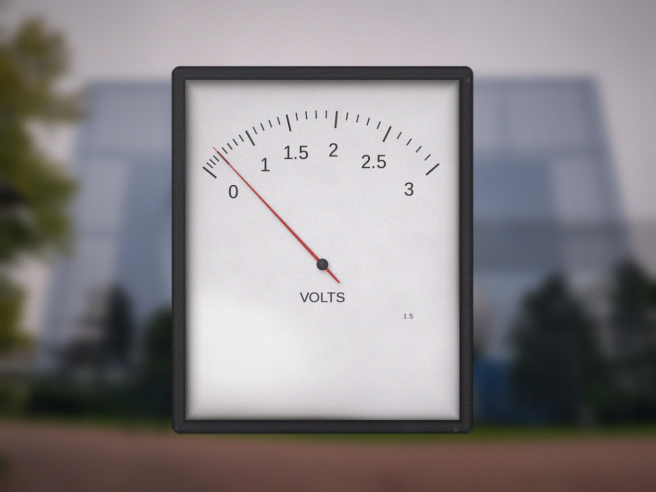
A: 0.5,V
